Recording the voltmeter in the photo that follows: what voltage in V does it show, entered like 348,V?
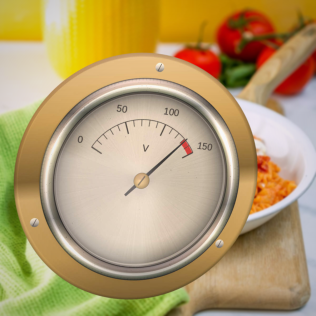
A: 130,V
